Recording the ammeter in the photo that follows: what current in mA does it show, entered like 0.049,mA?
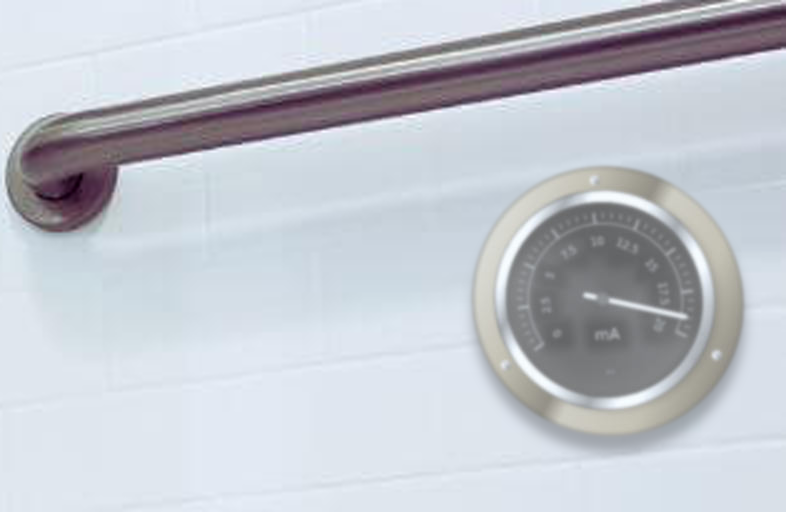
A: 19,mA
